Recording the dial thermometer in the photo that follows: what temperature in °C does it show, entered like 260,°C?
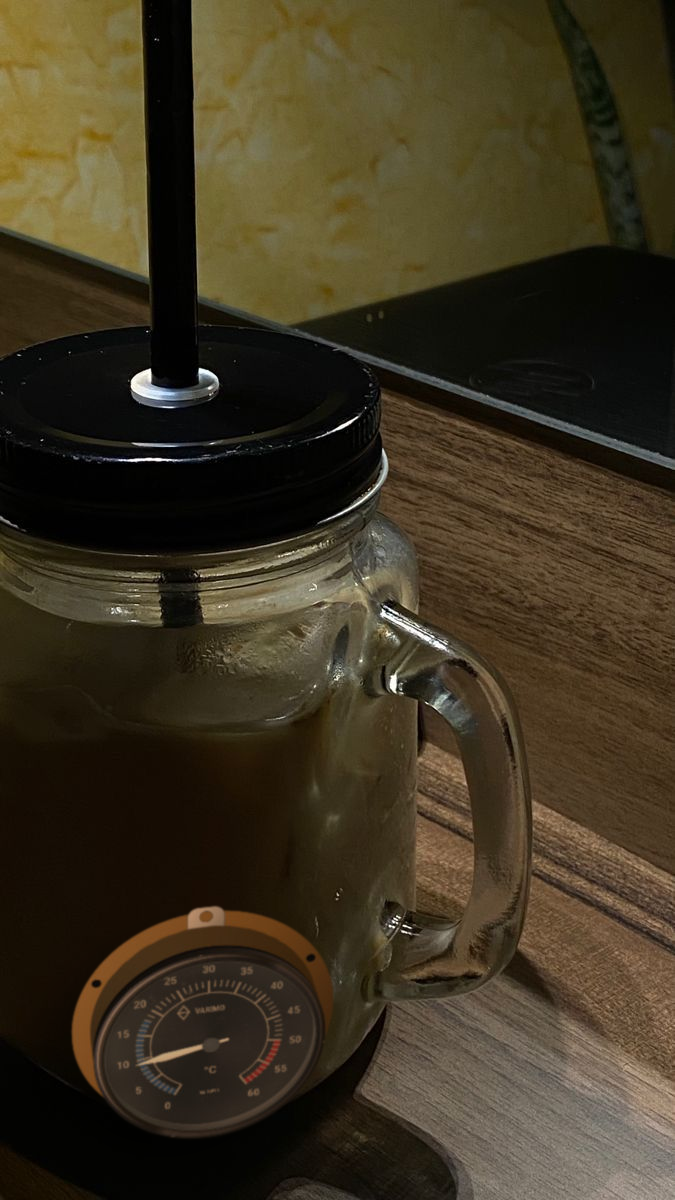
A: 10,°C
